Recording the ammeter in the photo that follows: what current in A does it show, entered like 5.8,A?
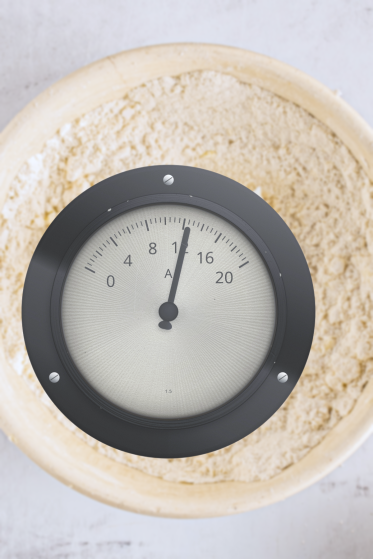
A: 12.5,A
